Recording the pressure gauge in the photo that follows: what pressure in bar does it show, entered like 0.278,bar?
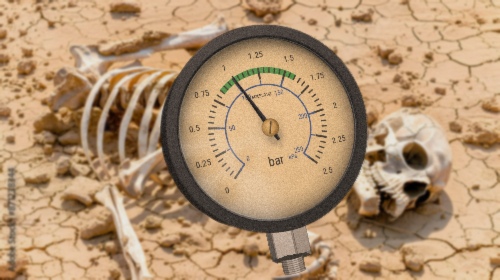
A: 1,bar
